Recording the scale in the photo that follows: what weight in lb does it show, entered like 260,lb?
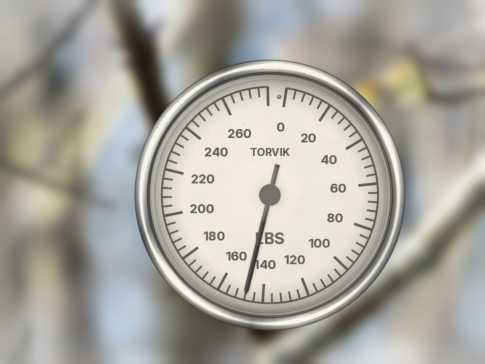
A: 148,lb
